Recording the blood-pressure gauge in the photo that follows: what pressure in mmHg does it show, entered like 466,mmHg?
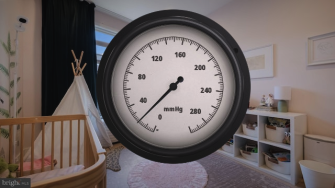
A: 20,mmHg
